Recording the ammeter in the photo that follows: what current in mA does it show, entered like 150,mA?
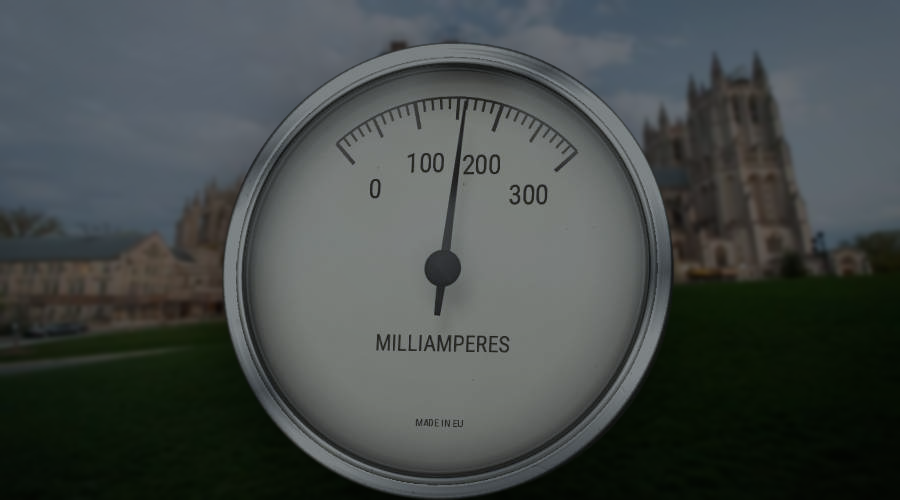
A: 160,mA
